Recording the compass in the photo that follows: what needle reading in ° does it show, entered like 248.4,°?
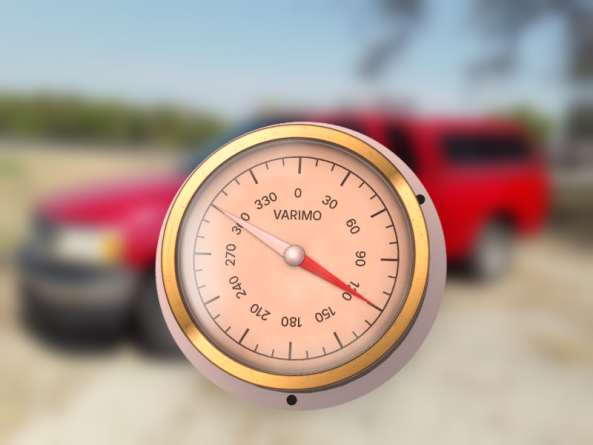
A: 120,°
